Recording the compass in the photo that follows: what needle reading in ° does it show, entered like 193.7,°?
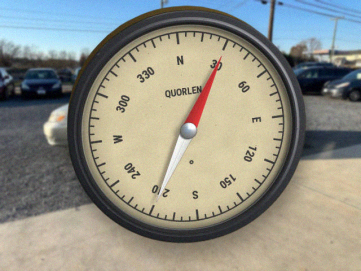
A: 30,°
